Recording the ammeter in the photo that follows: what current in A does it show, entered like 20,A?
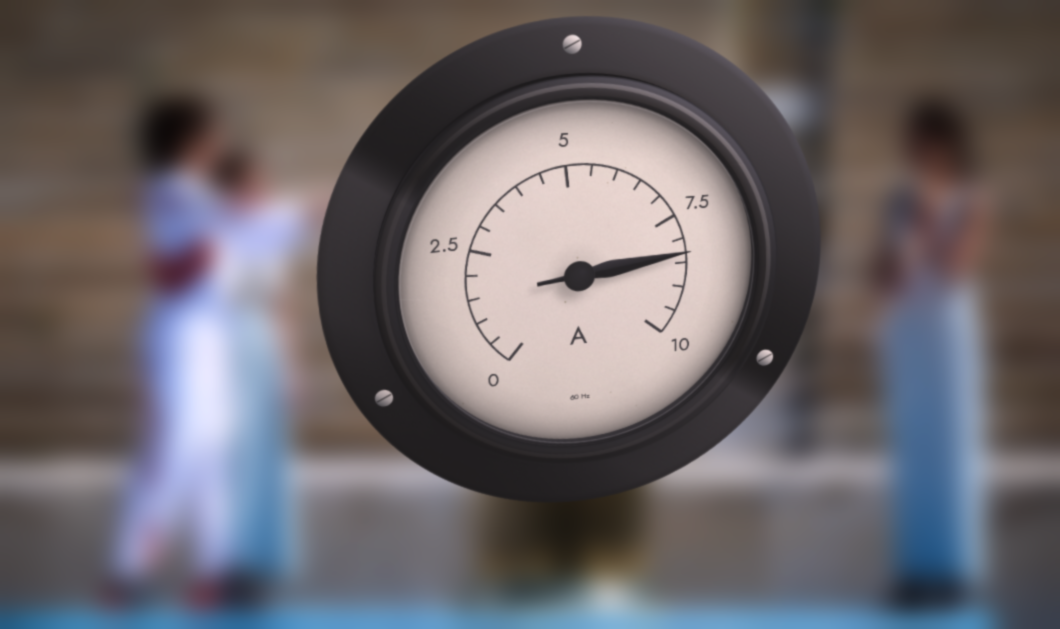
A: 8.25,A
